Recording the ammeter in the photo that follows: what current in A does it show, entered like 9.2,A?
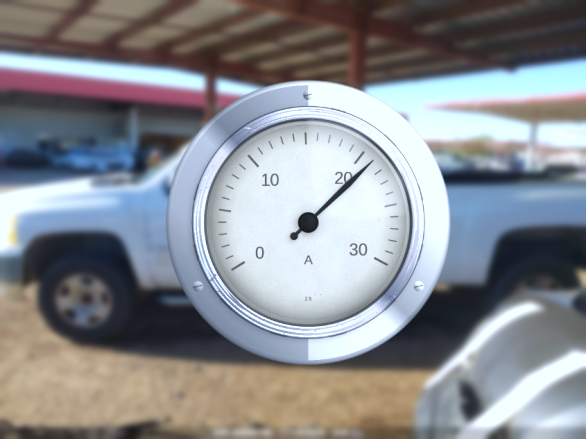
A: 21,A
